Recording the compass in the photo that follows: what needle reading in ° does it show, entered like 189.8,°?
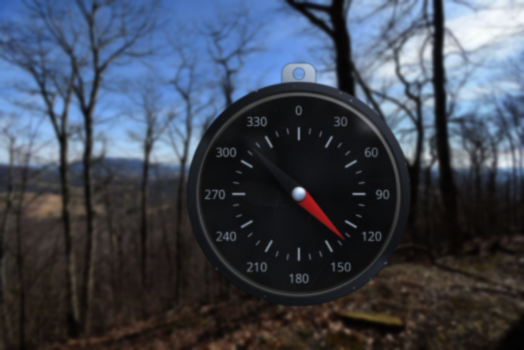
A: 135,°
